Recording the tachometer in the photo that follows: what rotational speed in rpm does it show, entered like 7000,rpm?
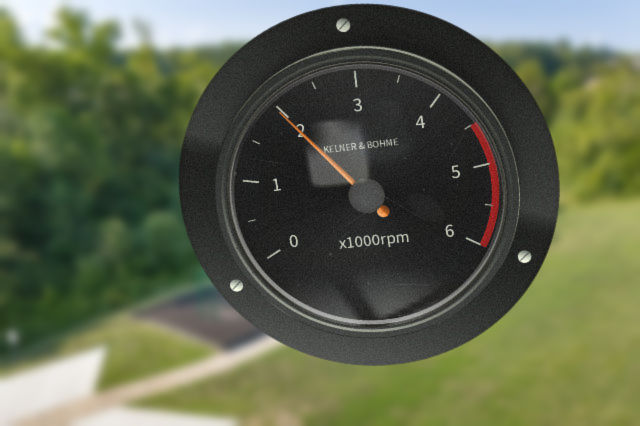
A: 2000,rpm
